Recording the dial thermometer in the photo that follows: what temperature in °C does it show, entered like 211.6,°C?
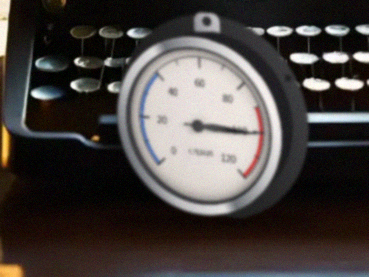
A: 100,°C
